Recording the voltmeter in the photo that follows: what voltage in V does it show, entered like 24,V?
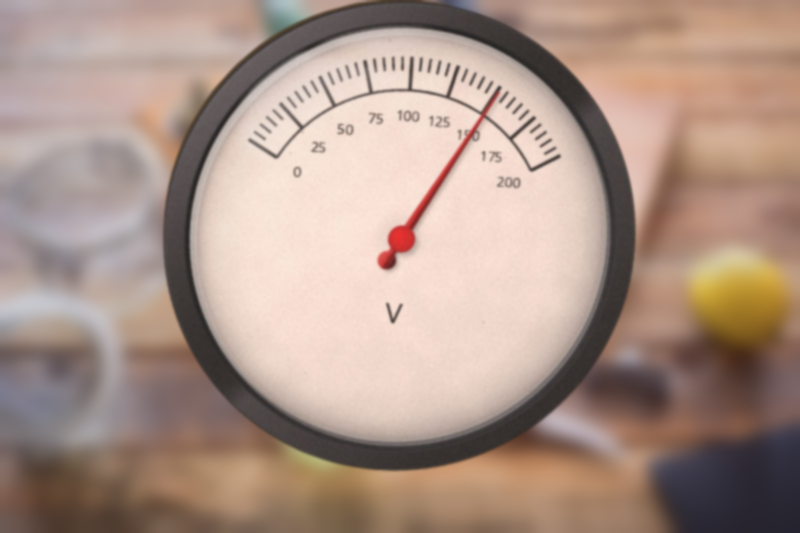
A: 150,V
